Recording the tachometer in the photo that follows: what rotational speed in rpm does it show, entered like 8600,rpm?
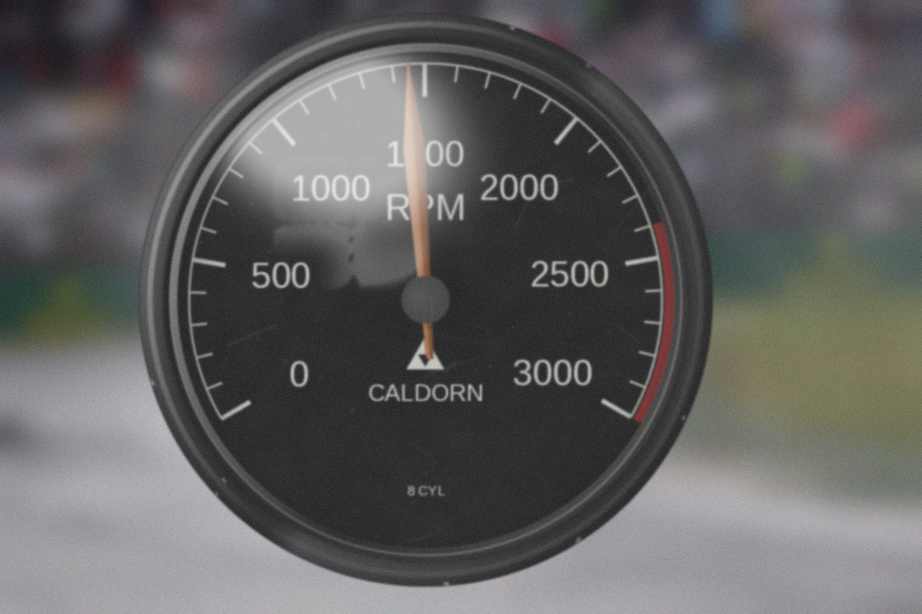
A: 1450,rpm
